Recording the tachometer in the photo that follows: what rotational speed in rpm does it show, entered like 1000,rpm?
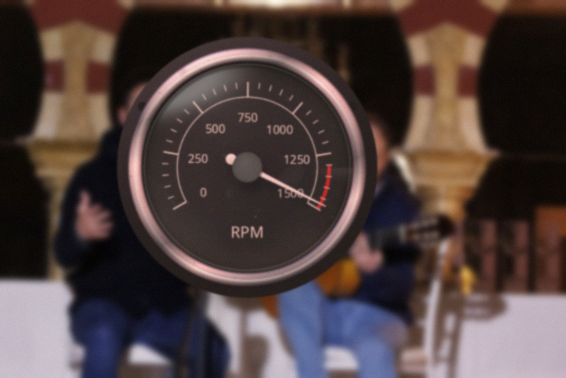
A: 1475,rpm
